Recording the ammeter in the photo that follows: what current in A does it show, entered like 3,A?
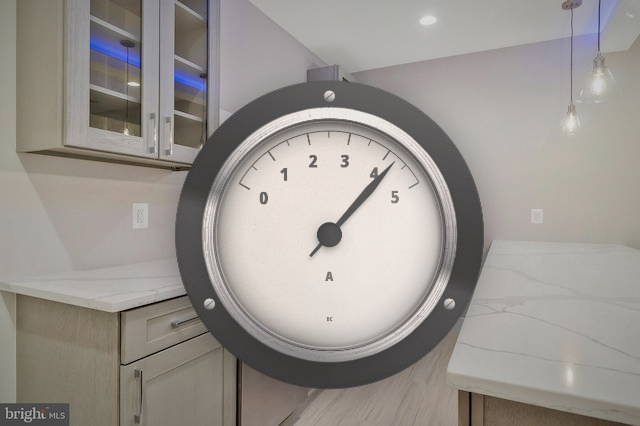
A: 4.25,A
